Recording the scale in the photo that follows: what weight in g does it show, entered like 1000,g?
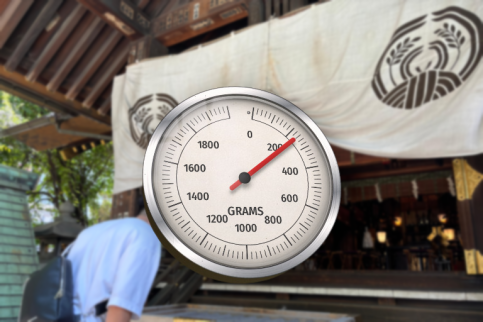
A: 240,g
